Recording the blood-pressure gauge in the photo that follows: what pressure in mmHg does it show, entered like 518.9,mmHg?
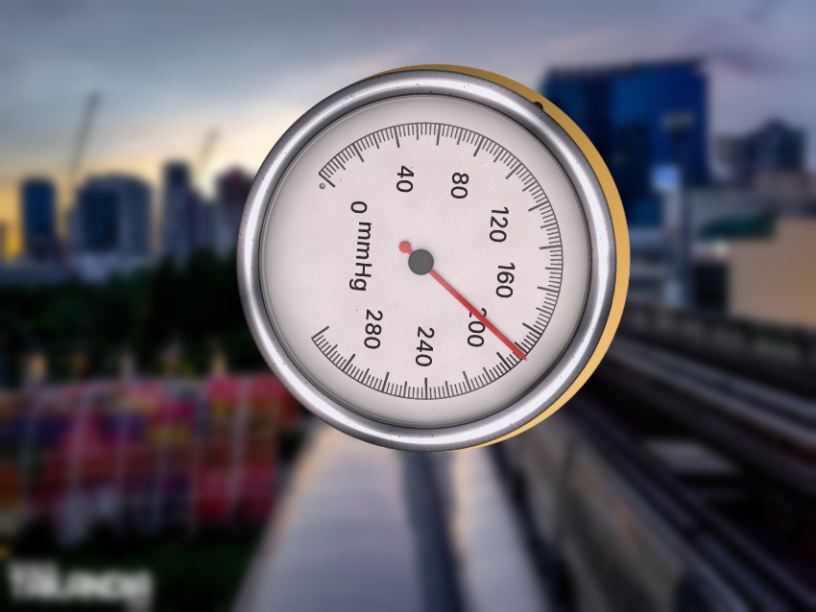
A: 192,mmHg
